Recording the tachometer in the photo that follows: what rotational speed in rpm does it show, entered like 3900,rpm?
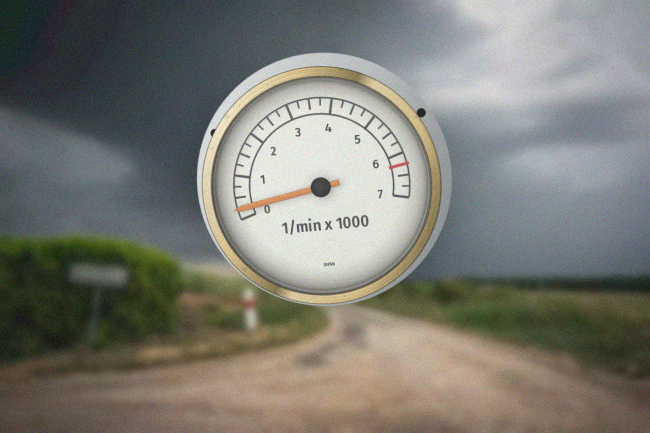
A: 250,rpm
